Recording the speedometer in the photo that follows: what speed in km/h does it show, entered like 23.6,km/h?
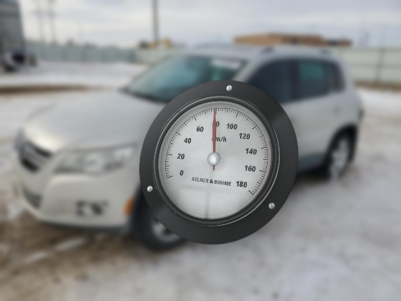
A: 80,km/h
